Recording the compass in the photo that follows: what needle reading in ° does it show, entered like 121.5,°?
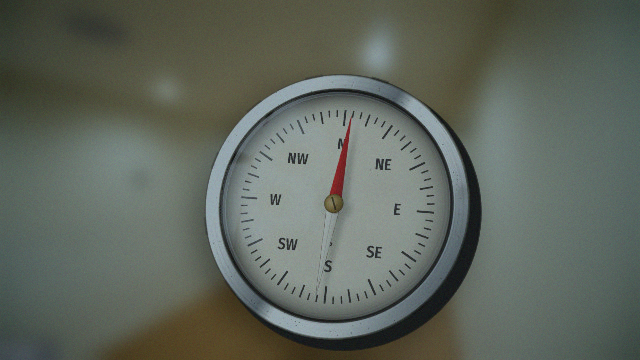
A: 5,°
